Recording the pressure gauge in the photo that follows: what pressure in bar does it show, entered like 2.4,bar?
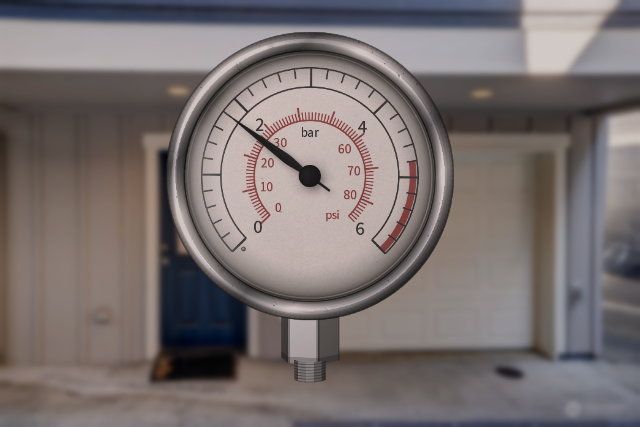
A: 1.8,bar
